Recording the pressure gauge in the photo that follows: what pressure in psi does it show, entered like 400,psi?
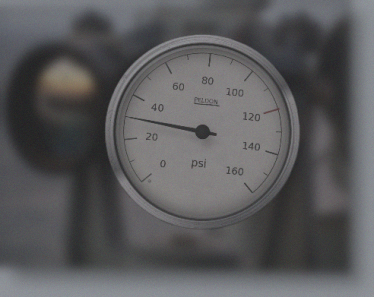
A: 30,psi
